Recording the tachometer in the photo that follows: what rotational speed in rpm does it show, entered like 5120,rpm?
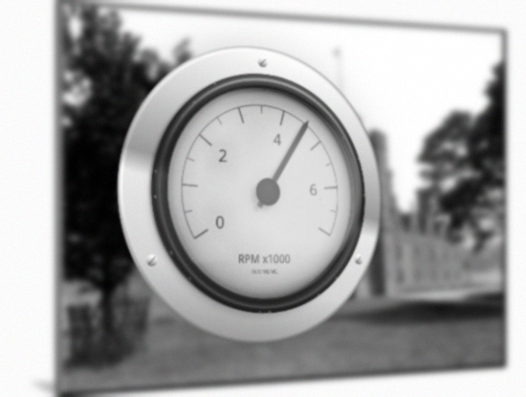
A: 4500,rpm
